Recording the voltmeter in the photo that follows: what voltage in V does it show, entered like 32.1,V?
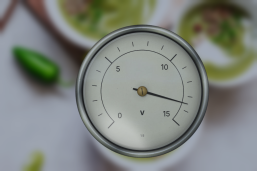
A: 13.5,V
